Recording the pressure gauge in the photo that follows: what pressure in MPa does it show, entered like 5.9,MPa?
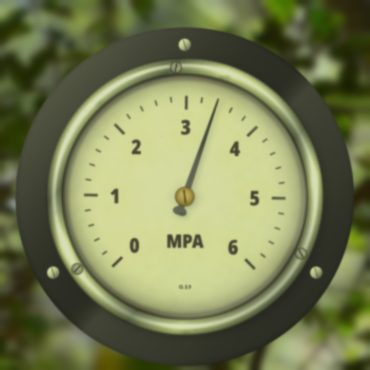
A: 3.4,MPa
